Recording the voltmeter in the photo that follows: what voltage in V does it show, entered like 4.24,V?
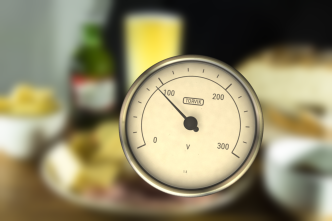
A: 90,V
